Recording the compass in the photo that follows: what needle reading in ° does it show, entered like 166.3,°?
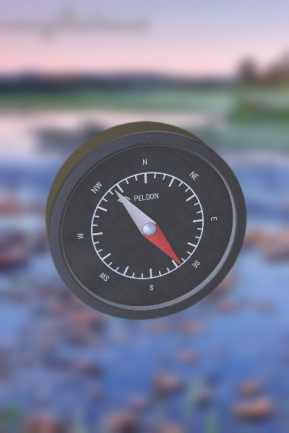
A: 145,°
